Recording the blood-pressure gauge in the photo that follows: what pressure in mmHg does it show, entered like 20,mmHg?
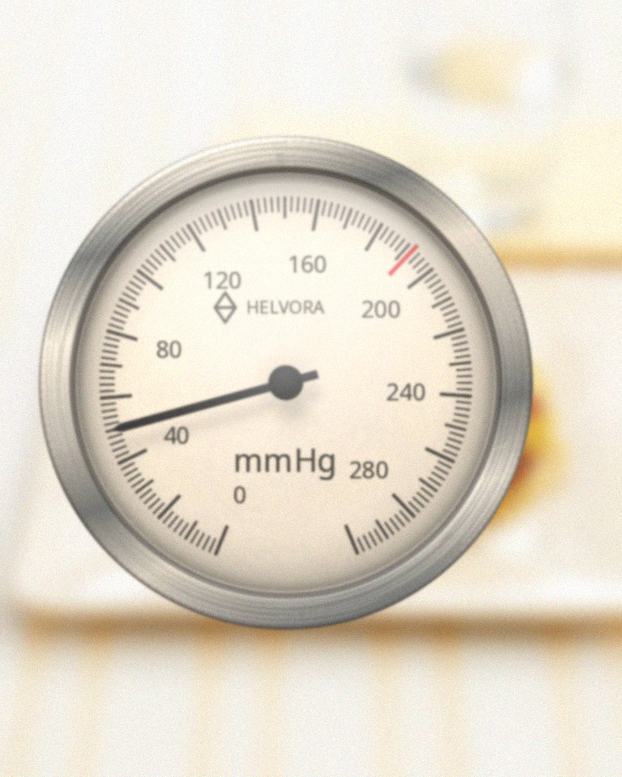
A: 50,mmHg
